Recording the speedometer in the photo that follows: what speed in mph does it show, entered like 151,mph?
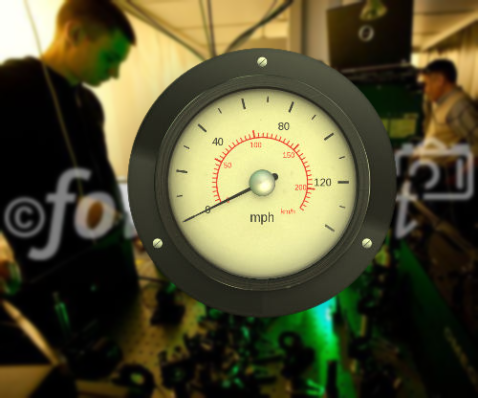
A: 0,mph
